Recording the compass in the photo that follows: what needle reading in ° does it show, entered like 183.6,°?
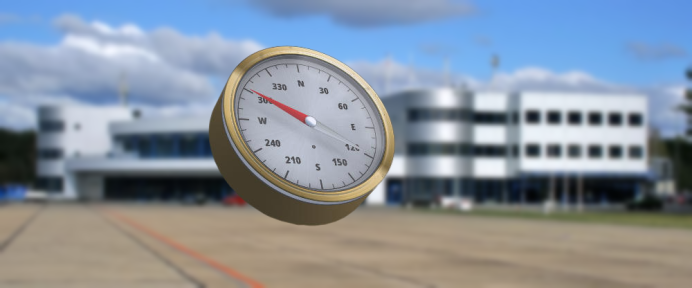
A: 300,°
